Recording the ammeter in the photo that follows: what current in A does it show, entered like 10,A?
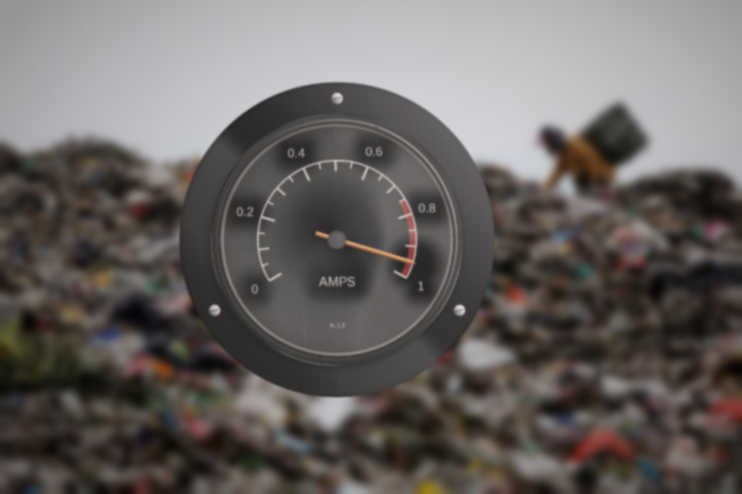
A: 0.95,A
